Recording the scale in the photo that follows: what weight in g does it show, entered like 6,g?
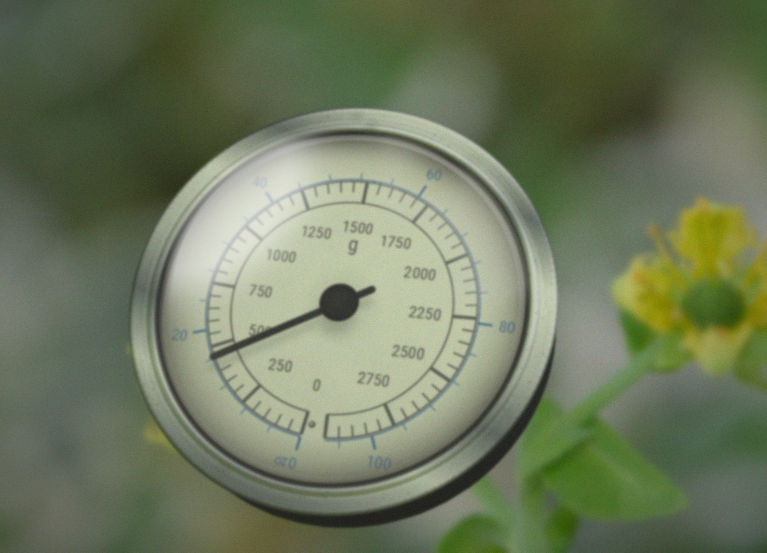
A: 450,g
